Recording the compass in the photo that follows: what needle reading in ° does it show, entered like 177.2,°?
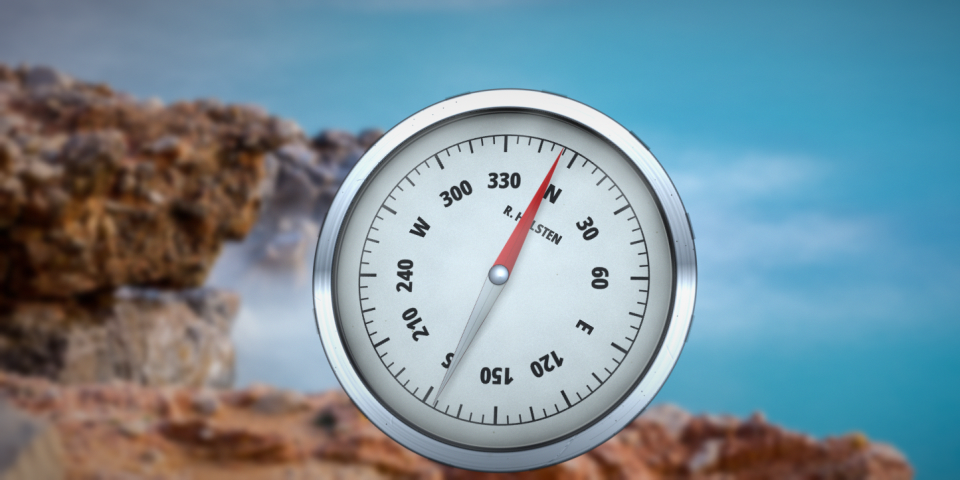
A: 355,°
